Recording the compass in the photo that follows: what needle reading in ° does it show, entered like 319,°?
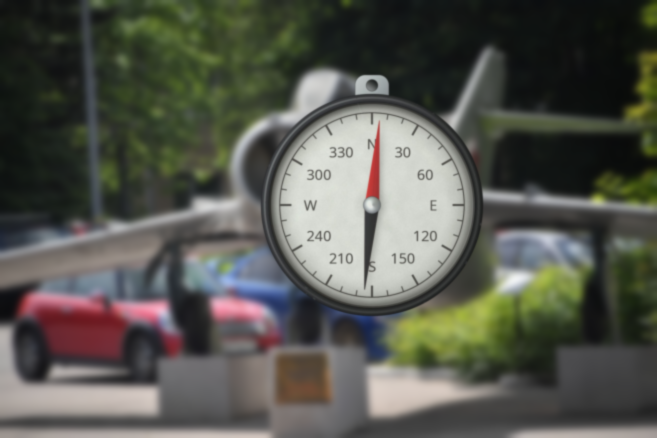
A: 5,°
